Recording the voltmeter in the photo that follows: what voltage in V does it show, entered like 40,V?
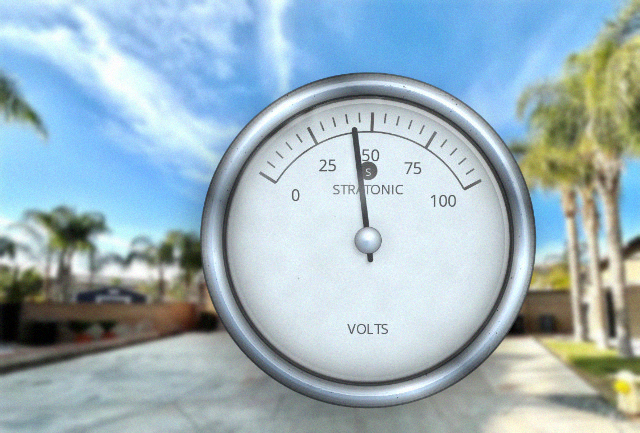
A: 42.5,V
